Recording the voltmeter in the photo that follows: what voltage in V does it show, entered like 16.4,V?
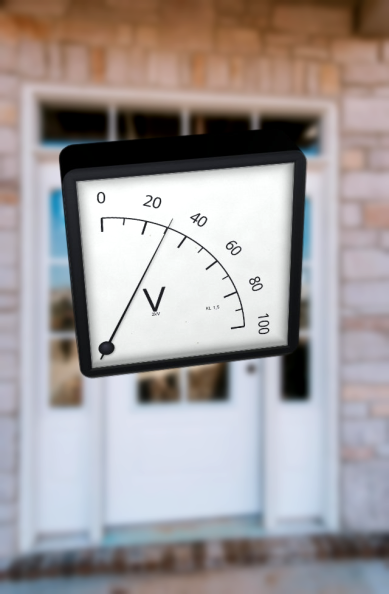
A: 30,V
